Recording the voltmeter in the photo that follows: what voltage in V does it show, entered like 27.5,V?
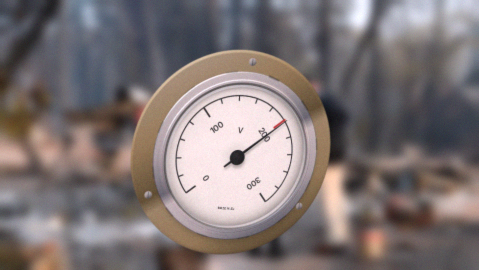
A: 200,V
